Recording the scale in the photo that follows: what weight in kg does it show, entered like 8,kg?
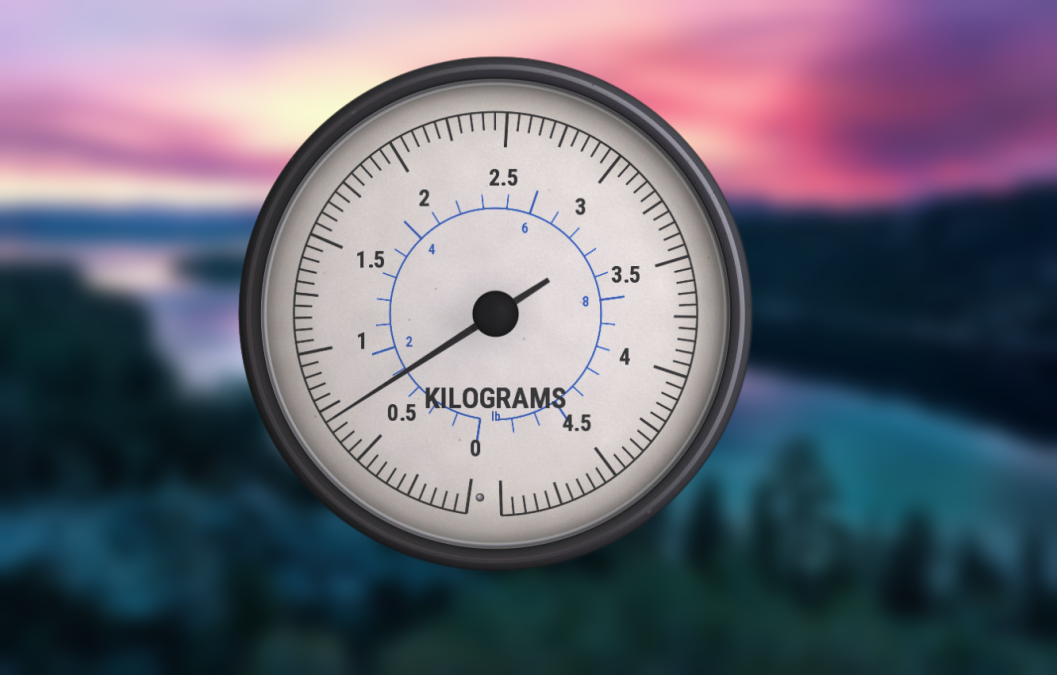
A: 0.7,kg
